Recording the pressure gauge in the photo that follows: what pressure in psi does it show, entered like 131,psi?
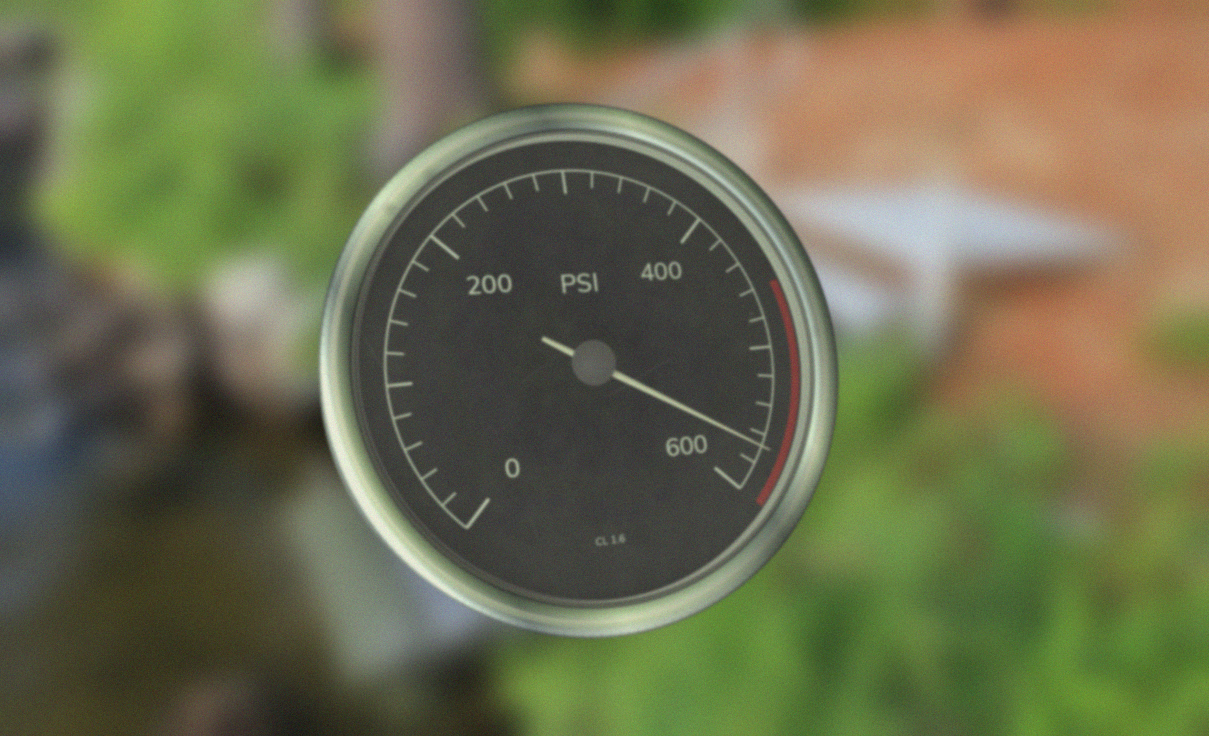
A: 570,psi
